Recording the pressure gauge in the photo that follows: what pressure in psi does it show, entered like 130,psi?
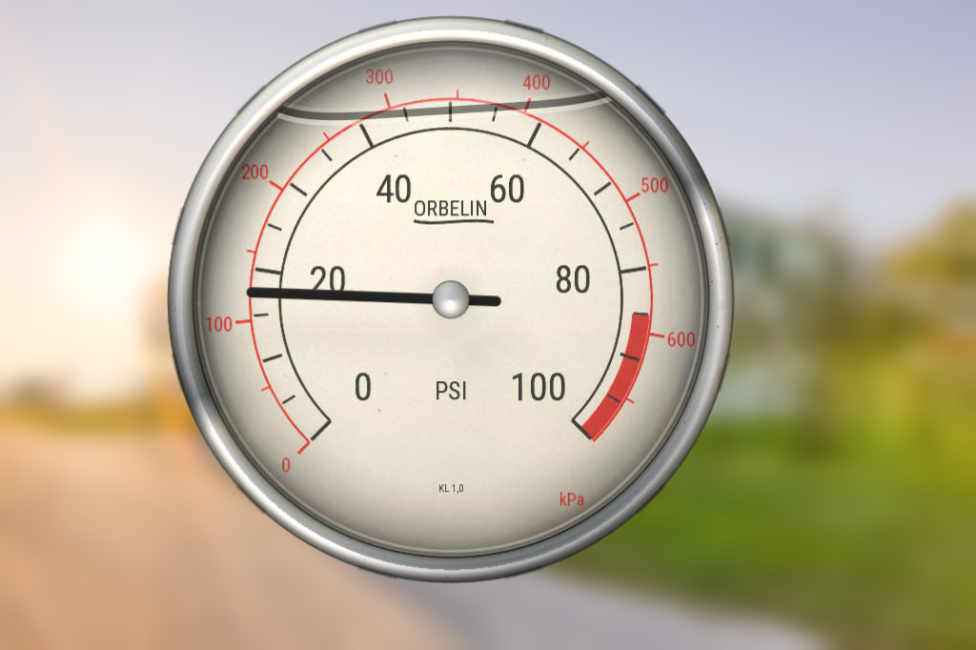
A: 17.5,psi
